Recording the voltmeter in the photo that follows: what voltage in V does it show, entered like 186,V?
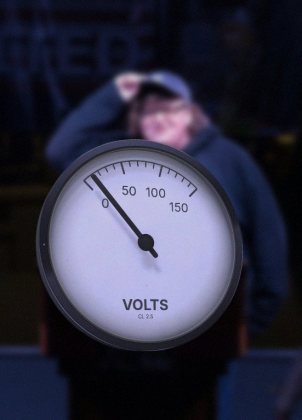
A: 10,V
